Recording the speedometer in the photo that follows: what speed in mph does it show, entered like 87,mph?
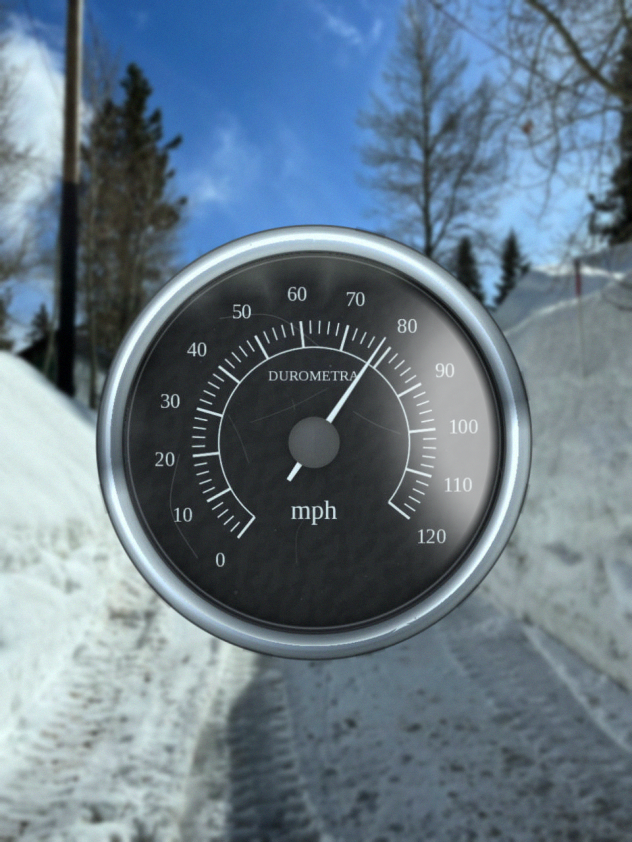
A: 78,mph
